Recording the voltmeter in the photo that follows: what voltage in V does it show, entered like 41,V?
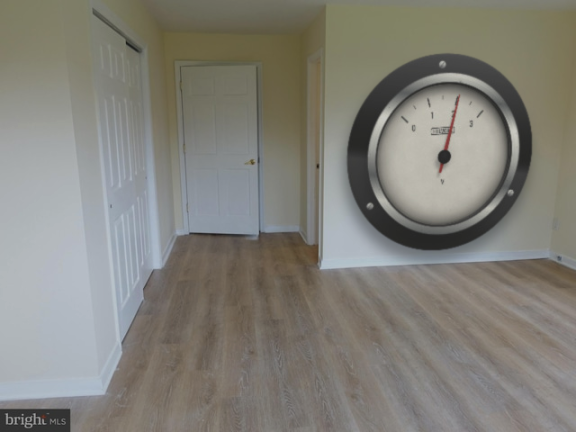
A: 2,V
